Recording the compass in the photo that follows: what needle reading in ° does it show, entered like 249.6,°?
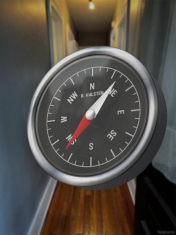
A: 220,°
